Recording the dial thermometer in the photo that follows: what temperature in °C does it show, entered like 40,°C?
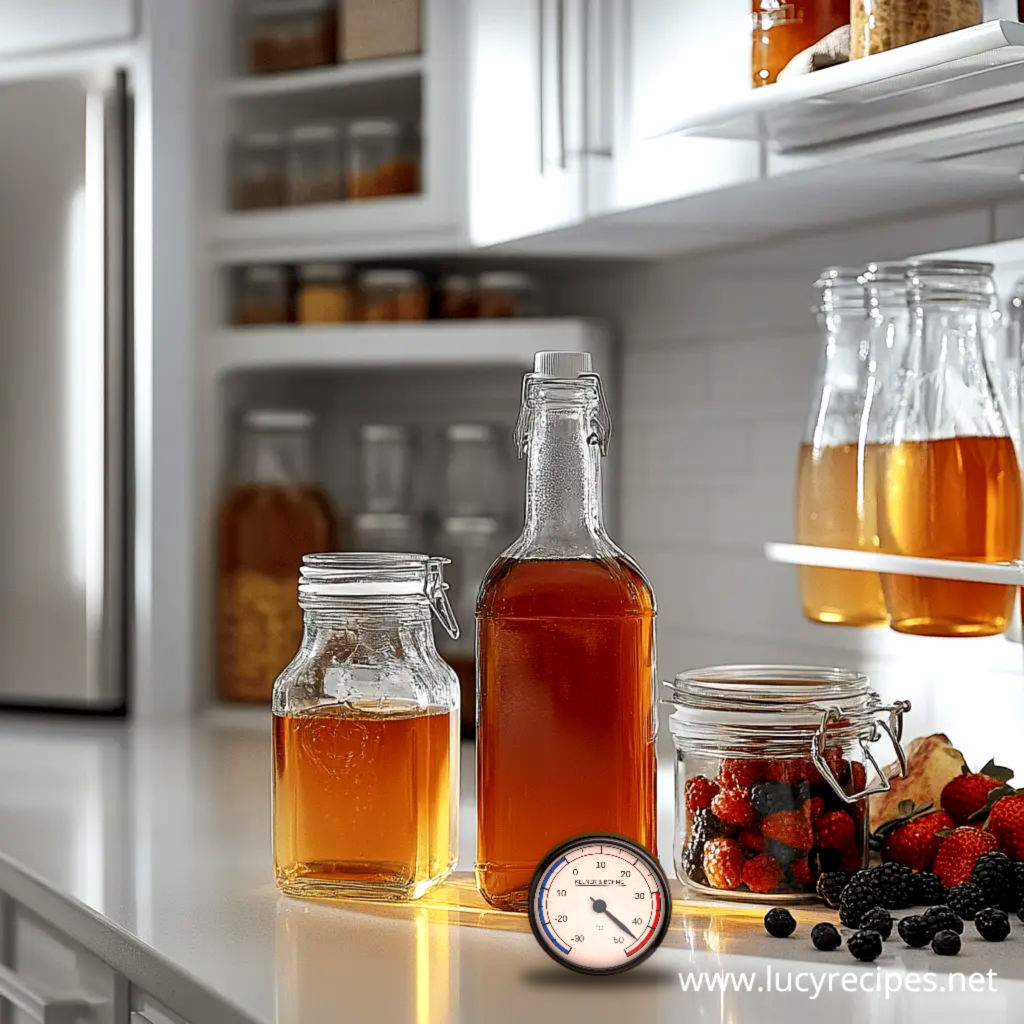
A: 45,°C
